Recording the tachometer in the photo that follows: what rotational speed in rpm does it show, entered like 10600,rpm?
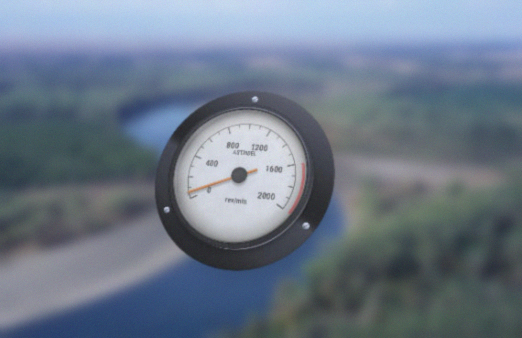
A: 50,rpm
